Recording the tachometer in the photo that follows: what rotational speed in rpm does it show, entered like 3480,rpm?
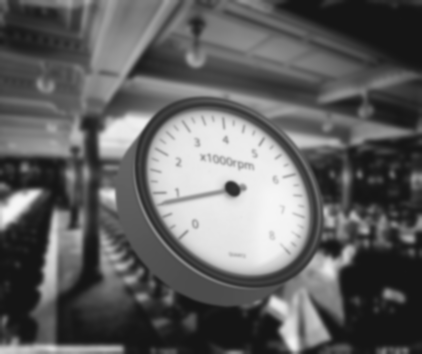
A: 750,rpm
